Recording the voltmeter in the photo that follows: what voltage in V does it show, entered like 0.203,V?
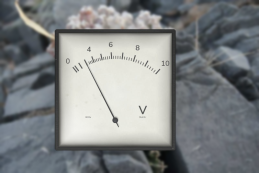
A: 3,V
